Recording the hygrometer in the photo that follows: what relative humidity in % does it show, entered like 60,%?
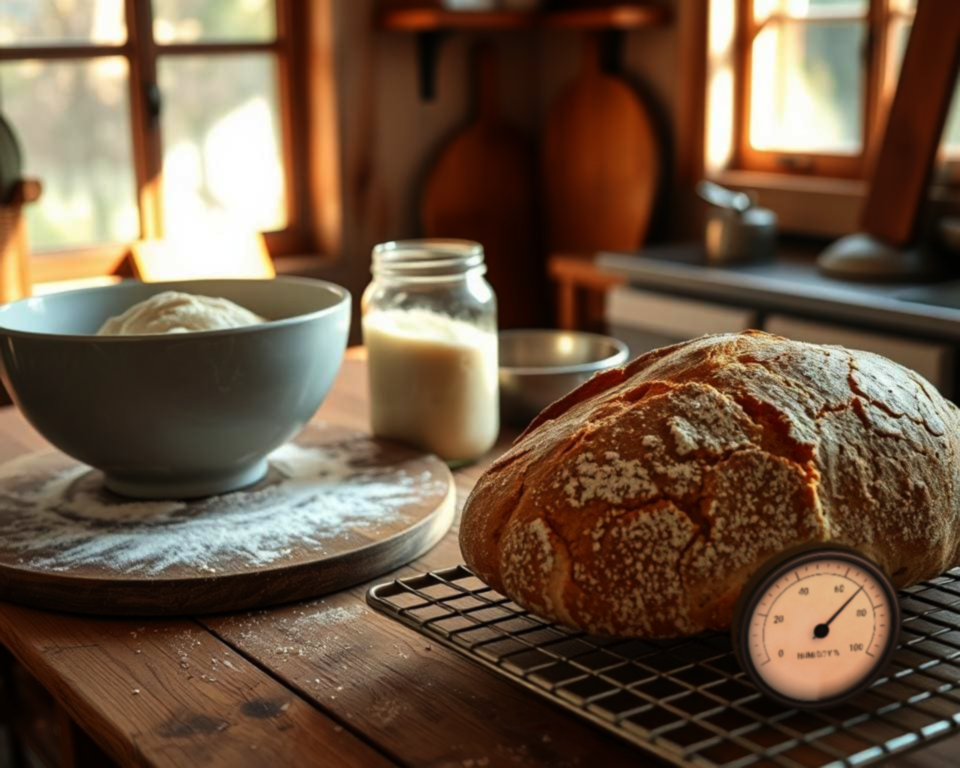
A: 68,%
